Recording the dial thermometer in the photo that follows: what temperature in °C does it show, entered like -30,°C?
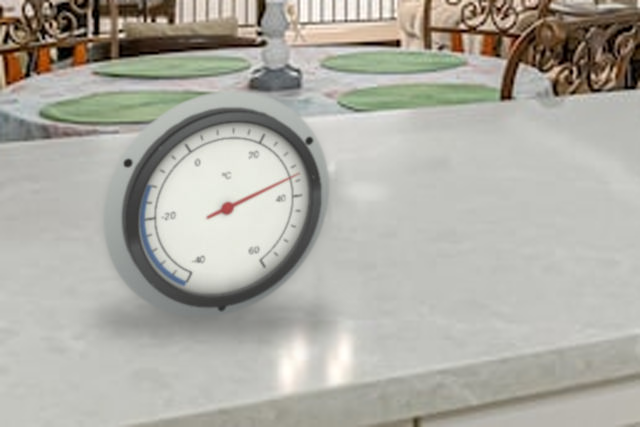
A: 34,°C
